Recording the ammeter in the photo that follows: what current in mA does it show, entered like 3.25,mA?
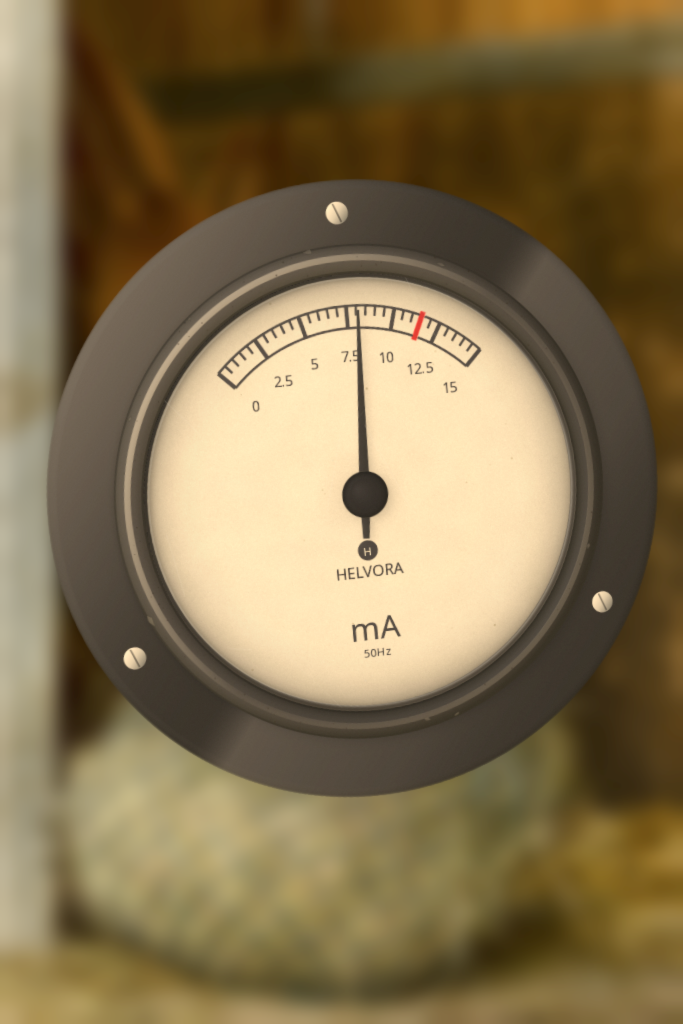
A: 8,mA
